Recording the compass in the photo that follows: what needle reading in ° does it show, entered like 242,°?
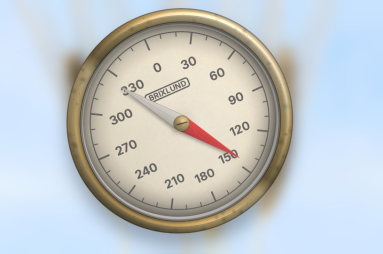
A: 145,°
